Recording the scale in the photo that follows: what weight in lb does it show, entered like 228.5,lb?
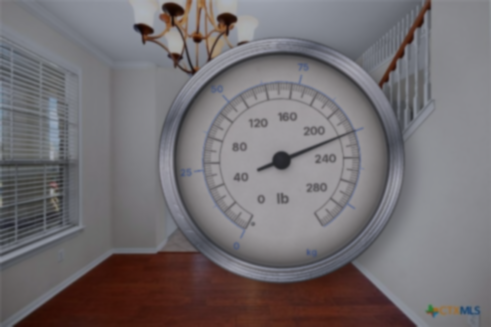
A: 220,lb
